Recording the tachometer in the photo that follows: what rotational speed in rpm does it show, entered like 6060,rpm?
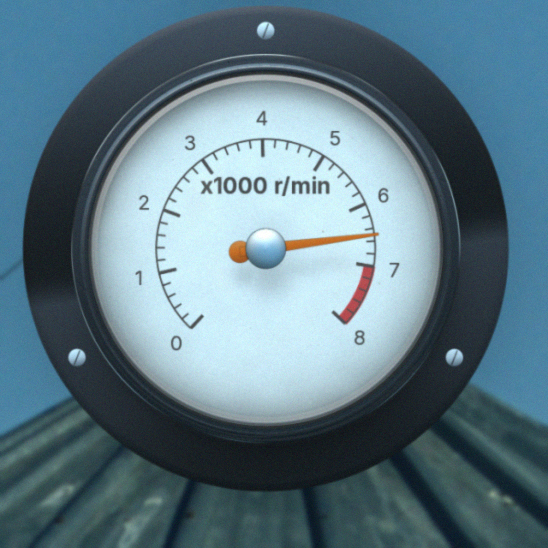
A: 6500,rpm
